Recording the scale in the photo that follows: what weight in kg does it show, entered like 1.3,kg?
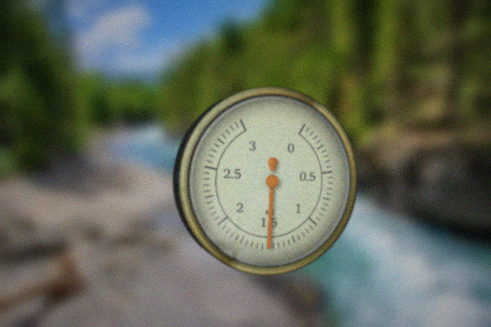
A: 1.5,kg
